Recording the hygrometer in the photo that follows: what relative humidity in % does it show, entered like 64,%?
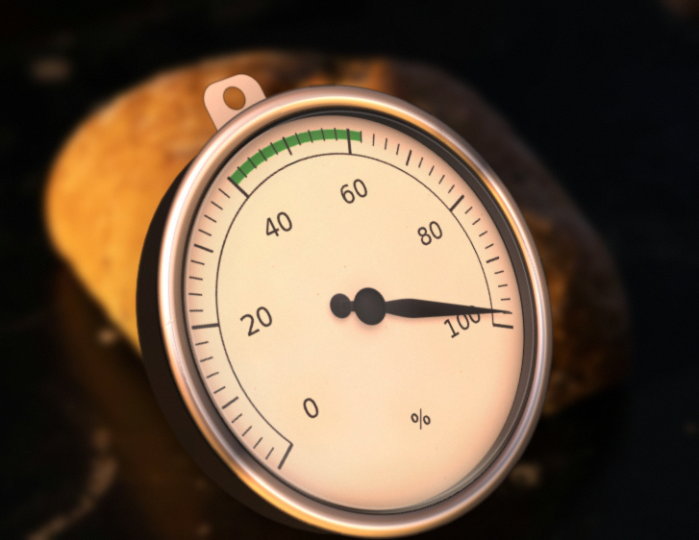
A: 98,%
